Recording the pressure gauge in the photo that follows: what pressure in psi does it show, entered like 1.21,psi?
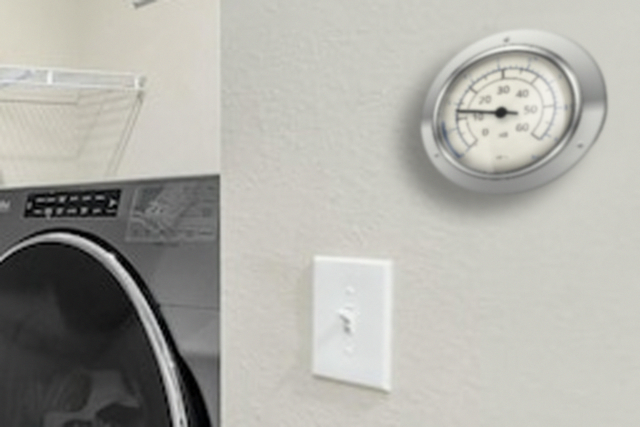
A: 12.5,psi
